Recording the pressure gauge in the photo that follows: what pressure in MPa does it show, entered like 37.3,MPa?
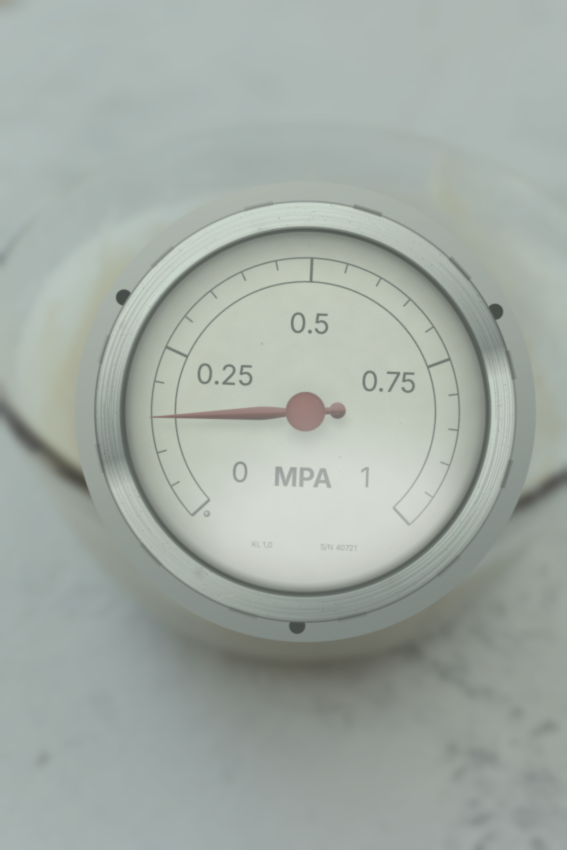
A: 0.15,MPa
